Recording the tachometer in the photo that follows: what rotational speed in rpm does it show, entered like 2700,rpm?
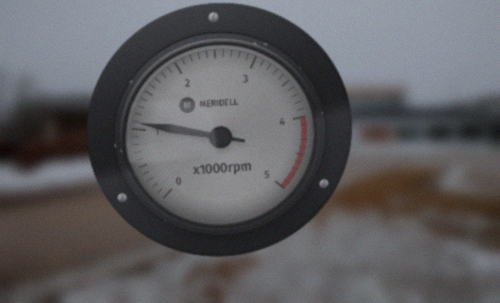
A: 1100,rpm
